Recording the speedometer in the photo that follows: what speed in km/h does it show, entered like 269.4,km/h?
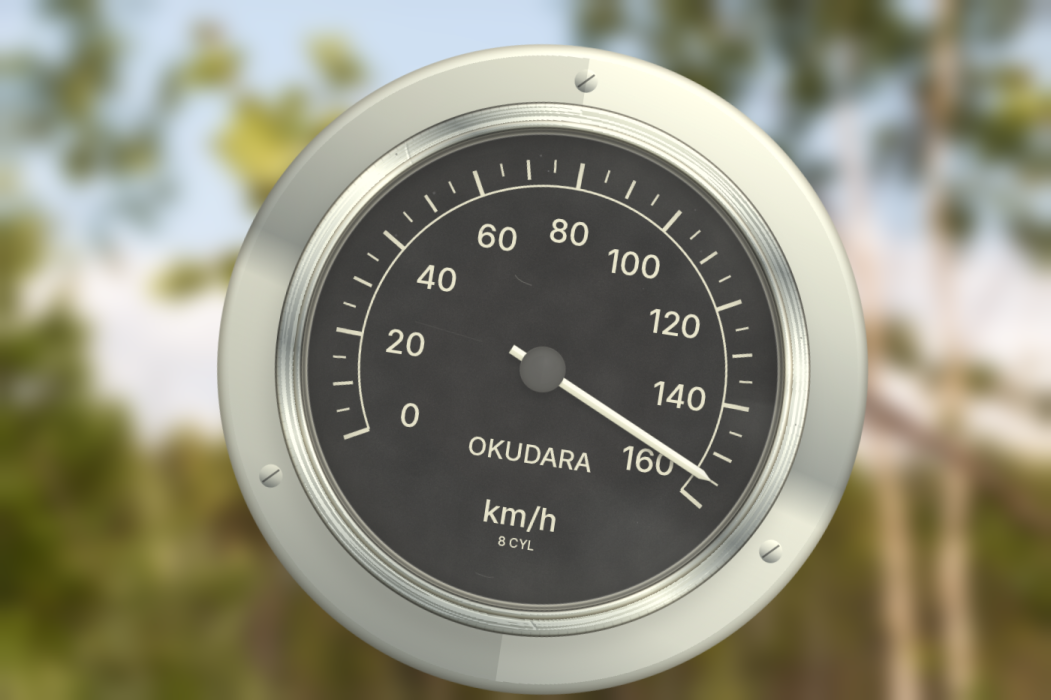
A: 155,km/h
